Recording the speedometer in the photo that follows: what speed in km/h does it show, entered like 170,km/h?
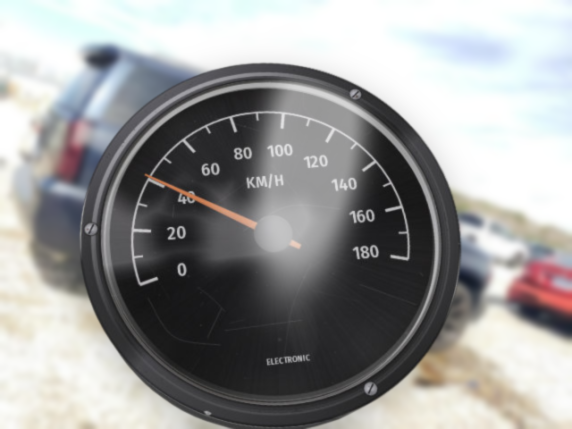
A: 40,km/h
